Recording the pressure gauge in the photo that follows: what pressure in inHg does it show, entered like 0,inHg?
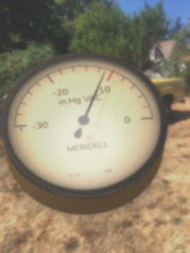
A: -11,inHg
